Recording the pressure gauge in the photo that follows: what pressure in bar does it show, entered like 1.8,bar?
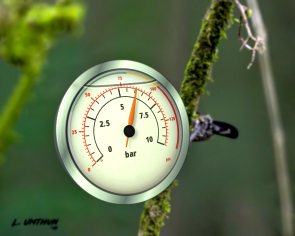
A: 6,bar
